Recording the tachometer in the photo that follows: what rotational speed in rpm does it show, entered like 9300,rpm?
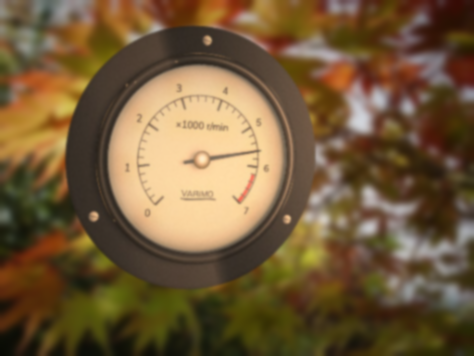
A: 5600,rpm
